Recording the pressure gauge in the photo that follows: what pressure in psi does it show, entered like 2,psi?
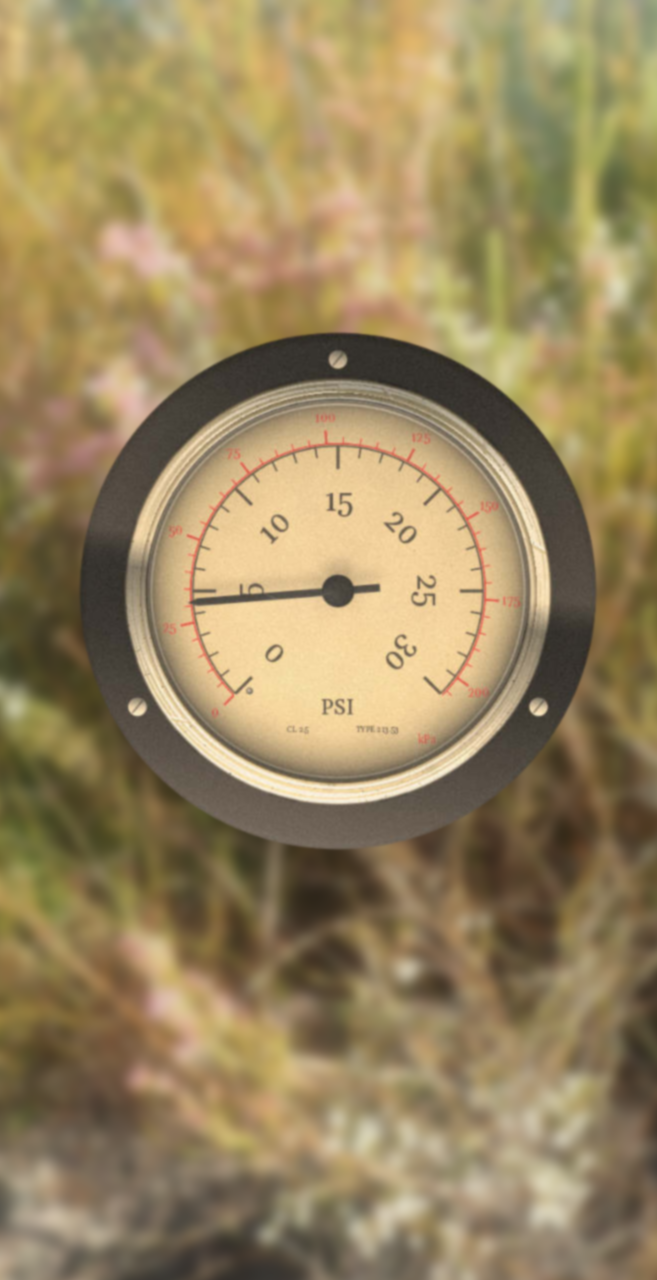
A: 4.5,psi
